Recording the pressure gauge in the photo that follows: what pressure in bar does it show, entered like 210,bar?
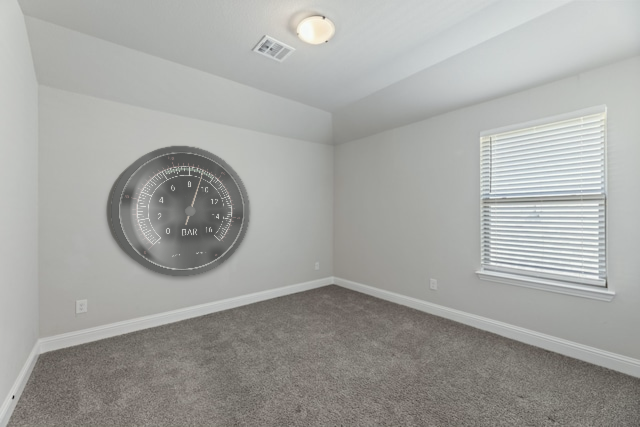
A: 9,bar
